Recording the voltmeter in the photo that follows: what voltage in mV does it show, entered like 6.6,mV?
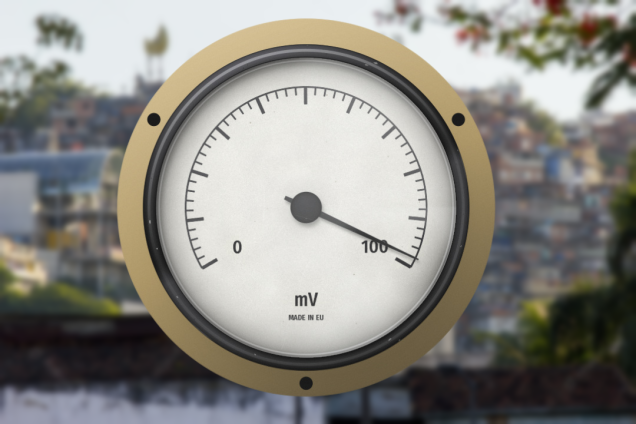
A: 98,mV
